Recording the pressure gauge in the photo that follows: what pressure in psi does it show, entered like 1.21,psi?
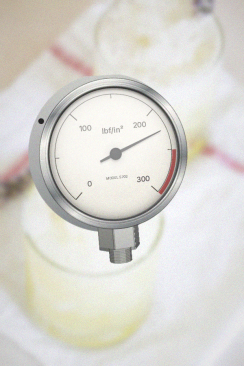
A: 225,psi
